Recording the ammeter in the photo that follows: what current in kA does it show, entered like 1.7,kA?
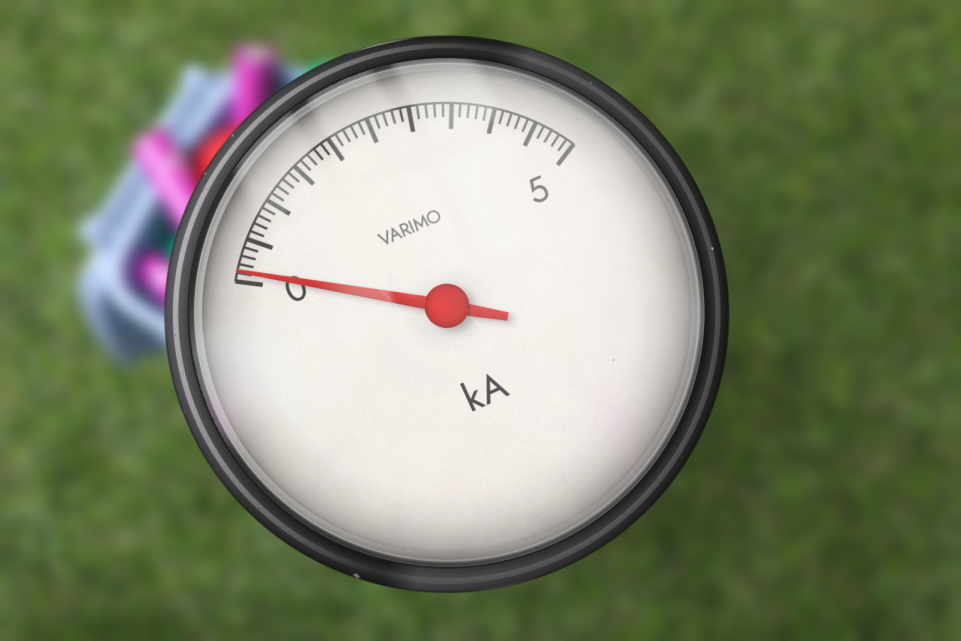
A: 0.1,kA
